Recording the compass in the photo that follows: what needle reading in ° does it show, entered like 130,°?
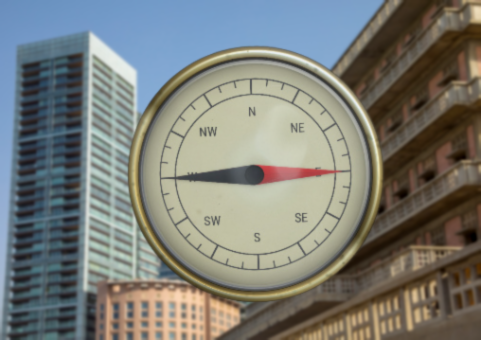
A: 90,°
